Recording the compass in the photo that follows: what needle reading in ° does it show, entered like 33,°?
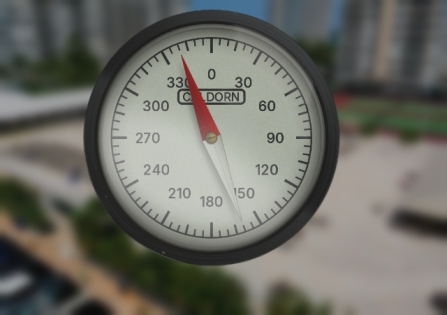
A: 340,°
